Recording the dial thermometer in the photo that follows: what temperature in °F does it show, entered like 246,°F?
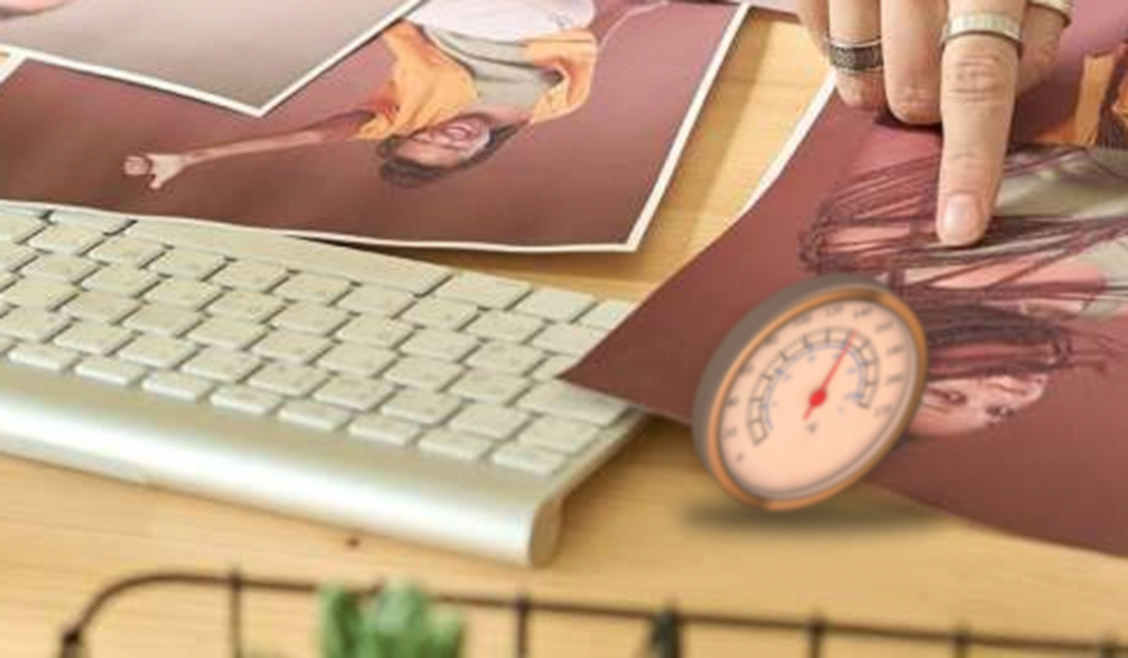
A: 140,°F
